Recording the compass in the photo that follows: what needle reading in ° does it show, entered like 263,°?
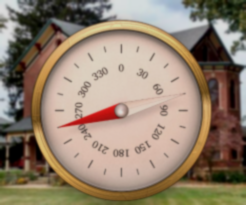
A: 255,°
